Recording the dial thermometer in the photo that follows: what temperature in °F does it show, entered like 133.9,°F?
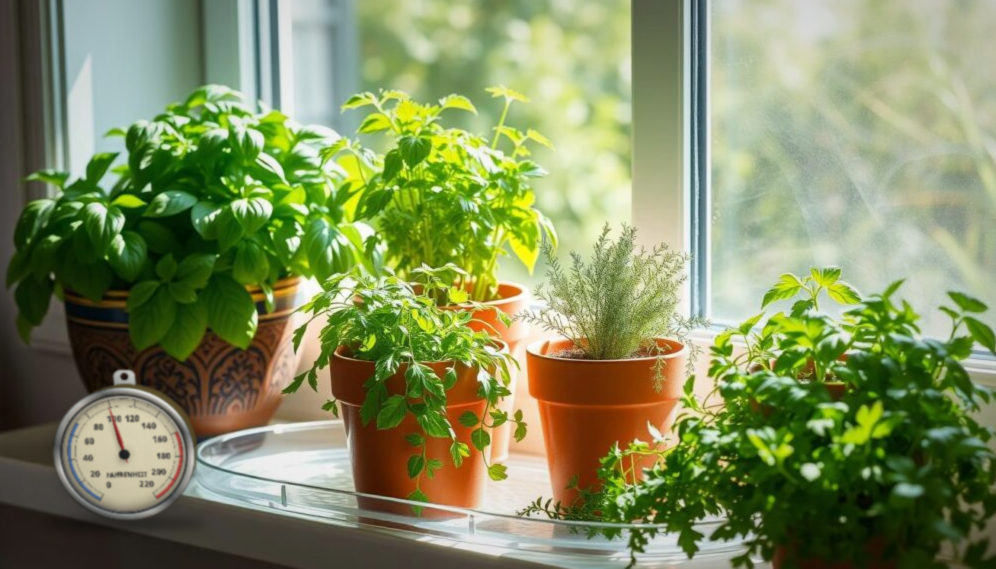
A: 100,°F
